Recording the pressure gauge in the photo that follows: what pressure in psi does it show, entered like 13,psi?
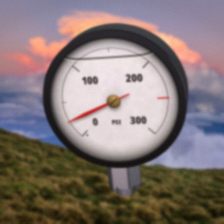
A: 25,psi
